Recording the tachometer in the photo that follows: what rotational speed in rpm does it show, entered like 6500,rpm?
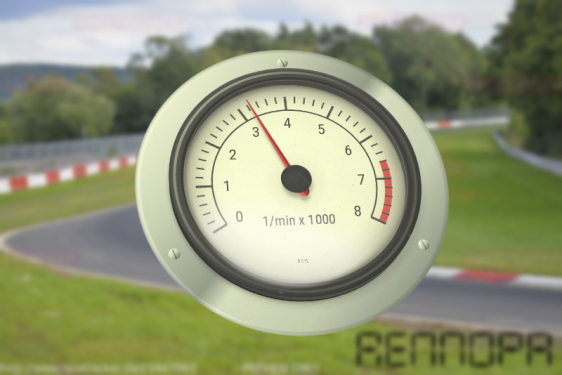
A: 3200,rpm
